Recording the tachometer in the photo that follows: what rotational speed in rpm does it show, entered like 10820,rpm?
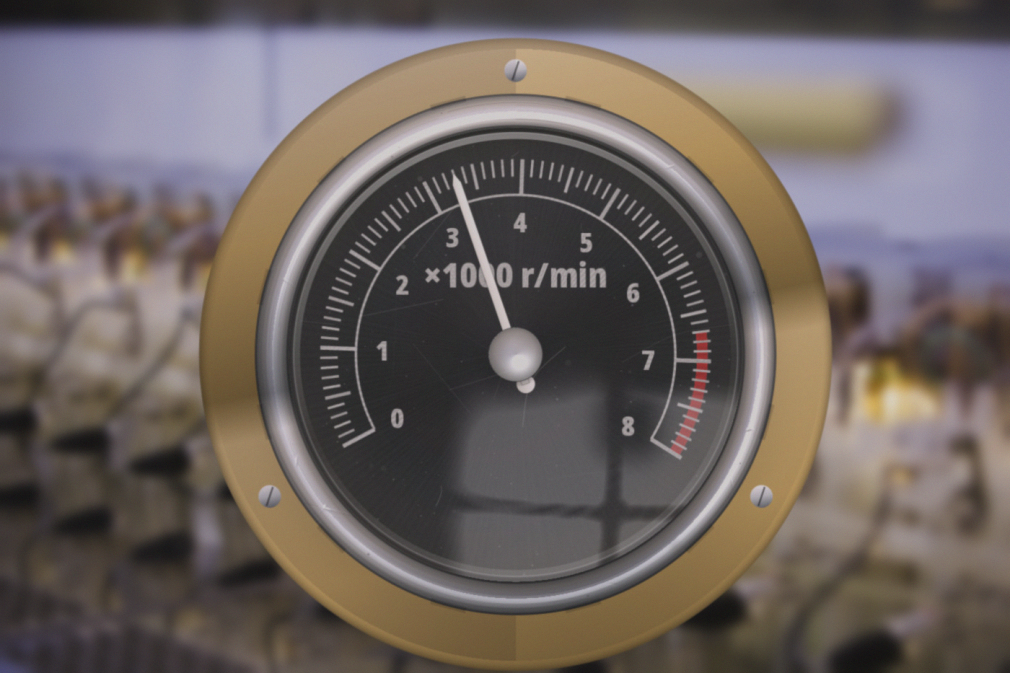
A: 3300,rpm
